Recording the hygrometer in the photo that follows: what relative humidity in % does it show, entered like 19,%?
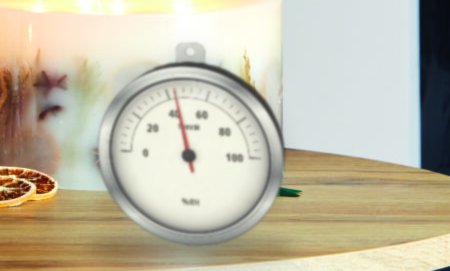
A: 44,%
